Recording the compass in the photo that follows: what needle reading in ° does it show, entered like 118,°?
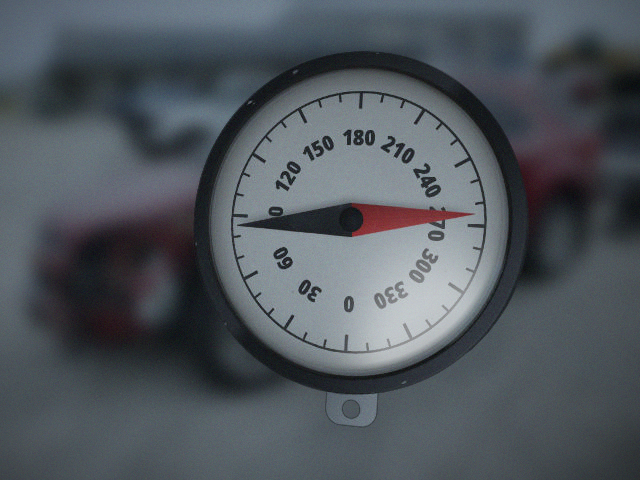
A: 265,°
